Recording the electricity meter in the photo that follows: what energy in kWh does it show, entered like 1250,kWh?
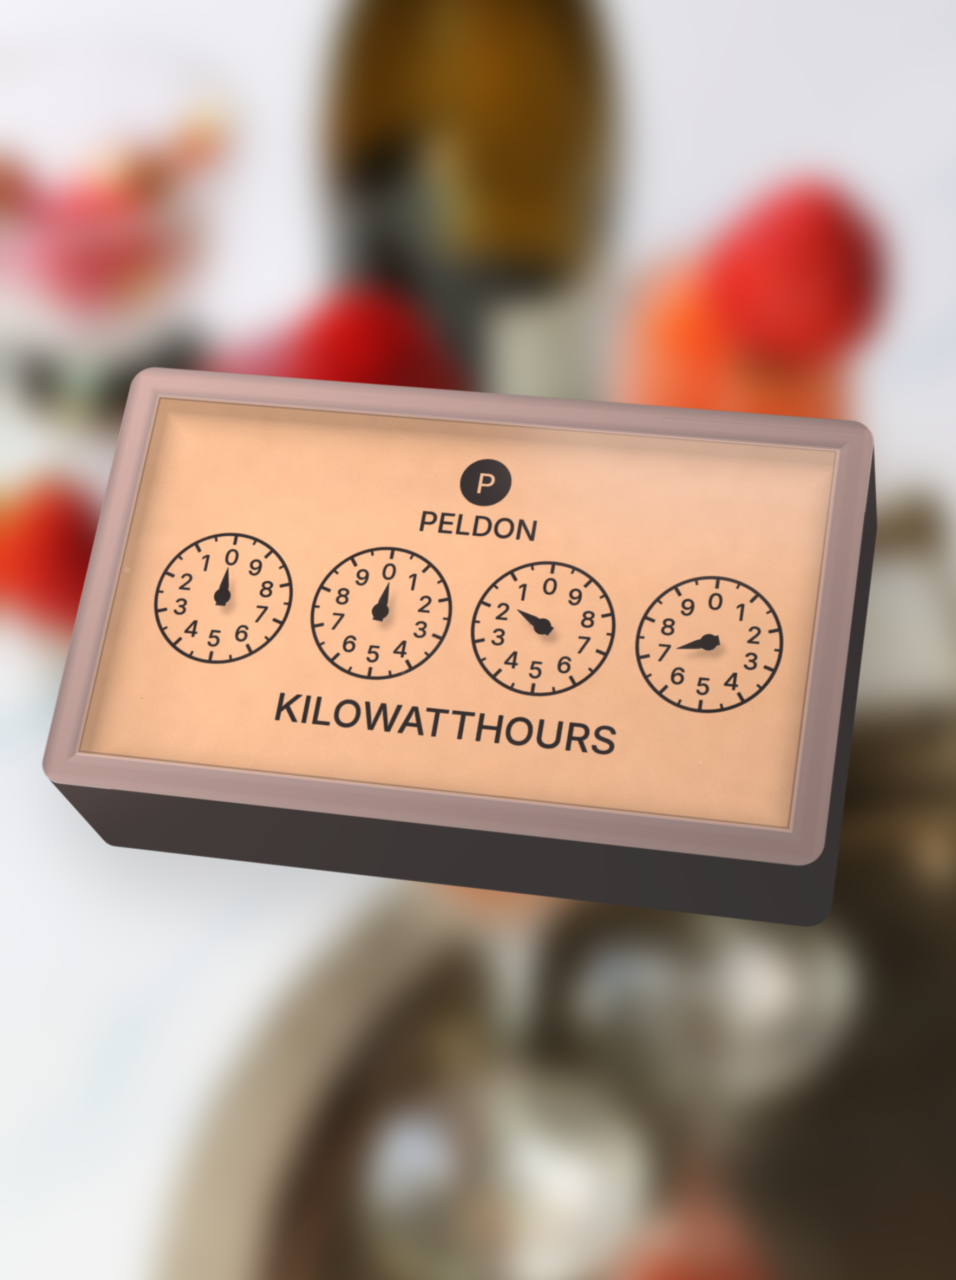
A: 17,kWh
